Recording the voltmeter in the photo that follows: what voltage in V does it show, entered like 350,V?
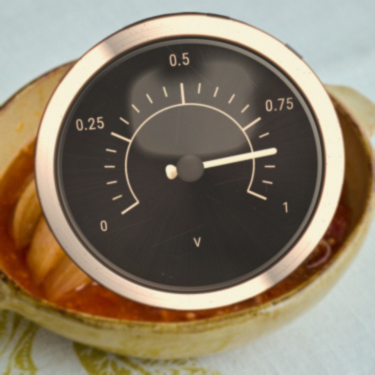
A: 0.85,V
